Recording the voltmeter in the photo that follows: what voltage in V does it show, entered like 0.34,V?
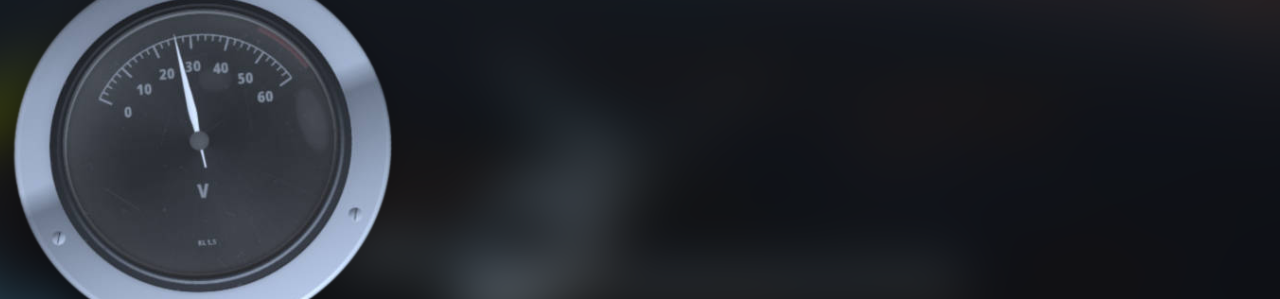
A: 26,V
